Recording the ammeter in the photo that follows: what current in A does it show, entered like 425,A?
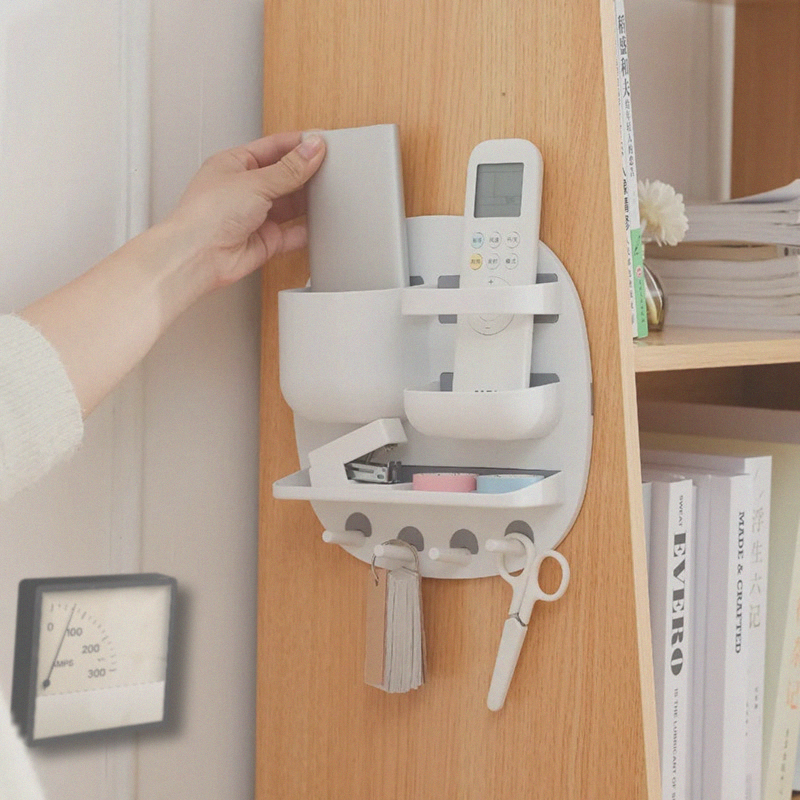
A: 60,A
